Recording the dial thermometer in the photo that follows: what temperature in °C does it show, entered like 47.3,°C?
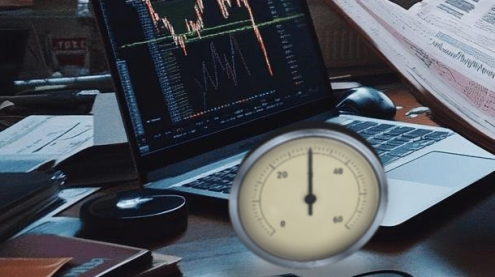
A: 30,°C
